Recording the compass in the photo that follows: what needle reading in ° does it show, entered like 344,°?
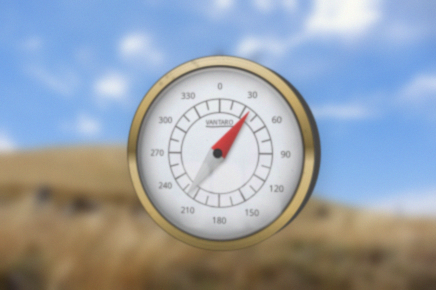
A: 37.5,°
